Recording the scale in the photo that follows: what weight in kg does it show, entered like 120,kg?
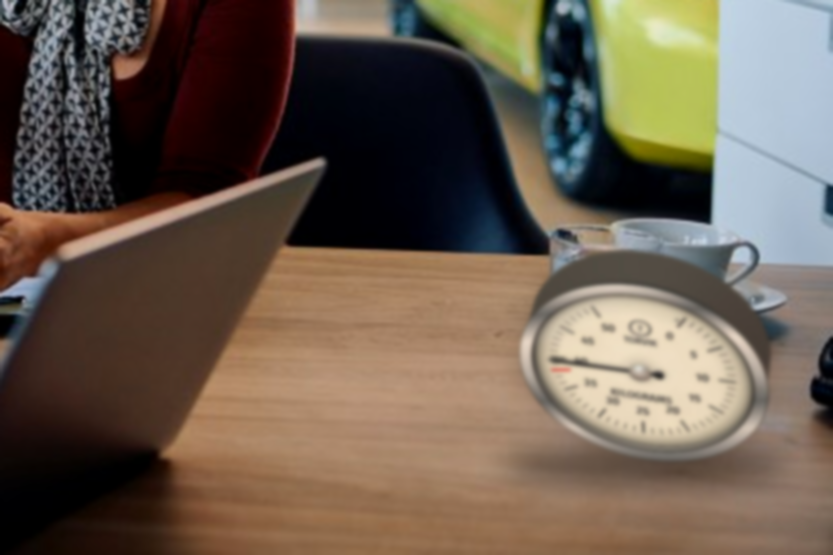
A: 40,kg
